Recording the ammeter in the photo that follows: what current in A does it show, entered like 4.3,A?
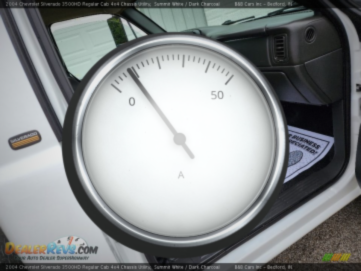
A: 8,A
